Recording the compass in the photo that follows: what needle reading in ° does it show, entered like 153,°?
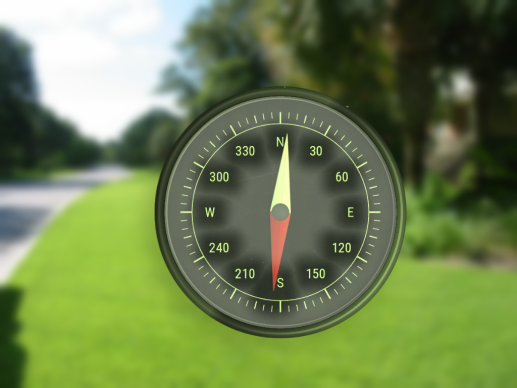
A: 185,°
